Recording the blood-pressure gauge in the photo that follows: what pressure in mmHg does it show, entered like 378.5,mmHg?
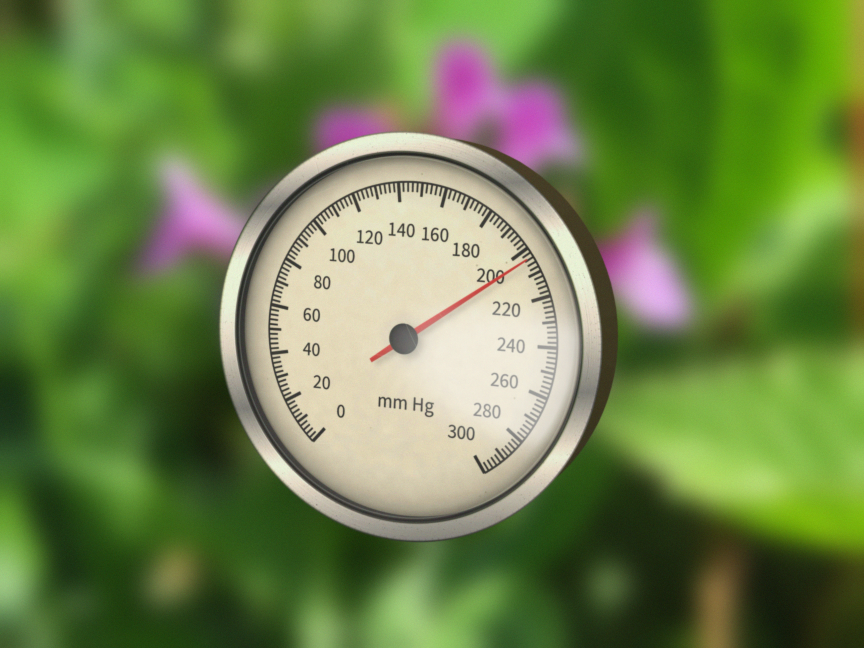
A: 204,mmHg
